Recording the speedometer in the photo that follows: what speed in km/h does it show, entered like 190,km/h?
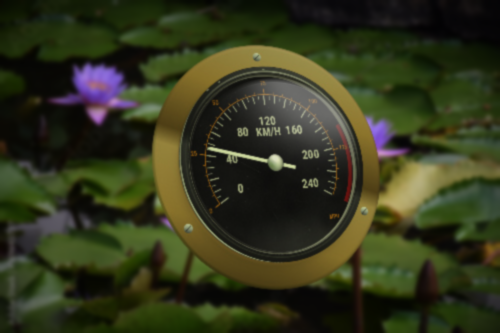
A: 45,km/h
